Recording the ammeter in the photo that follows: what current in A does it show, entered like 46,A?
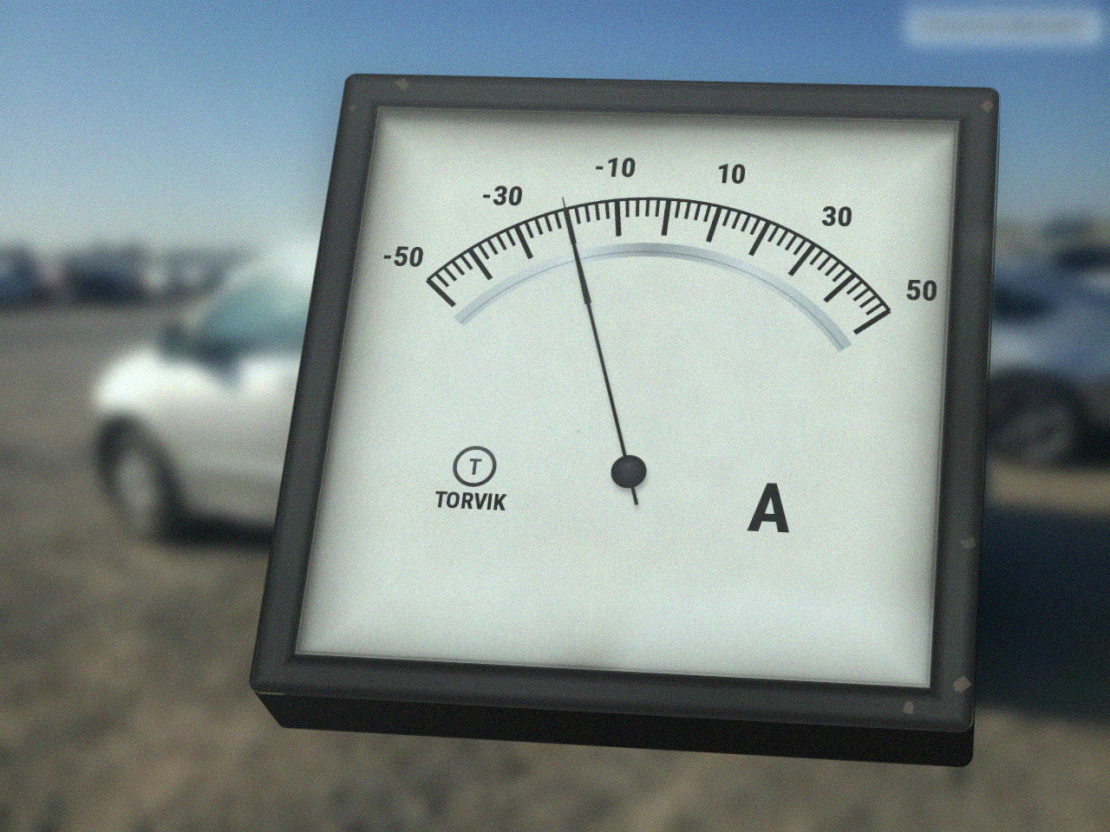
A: -20,A
